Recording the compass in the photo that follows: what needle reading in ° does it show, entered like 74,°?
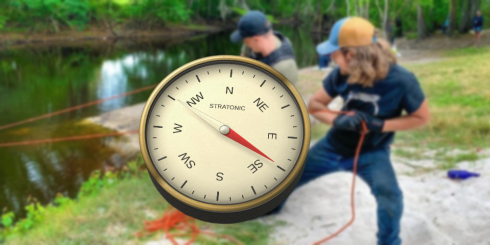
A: 120,°
